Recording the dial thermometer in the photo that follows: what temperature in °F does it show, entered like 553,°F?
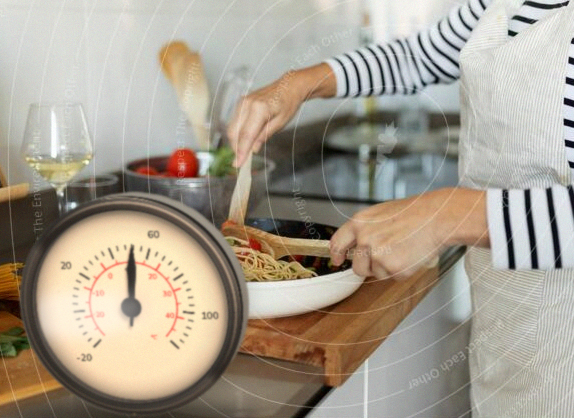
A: 52,°F
